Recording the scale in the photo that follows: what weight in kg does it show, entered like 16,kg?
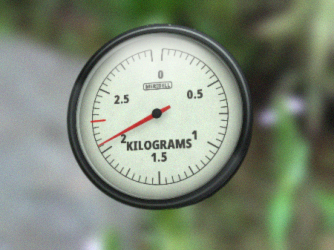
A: 2.05,kg
